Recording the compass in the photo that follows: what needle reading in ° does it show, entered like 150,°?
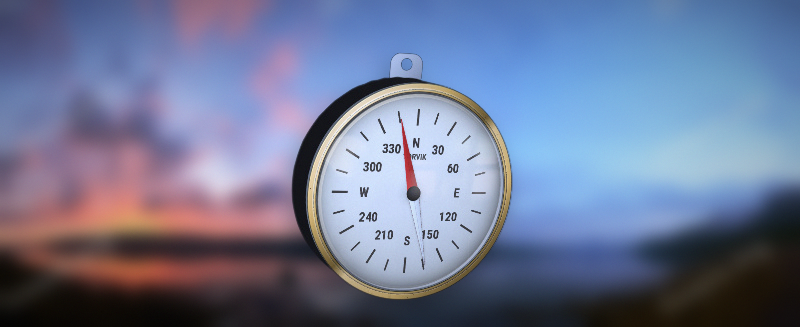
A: 345,°
